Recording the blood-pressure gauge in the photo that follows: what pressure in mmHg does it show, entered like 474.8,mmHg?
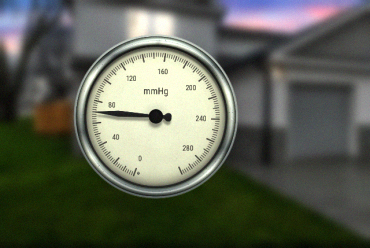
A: 70,mmHg
